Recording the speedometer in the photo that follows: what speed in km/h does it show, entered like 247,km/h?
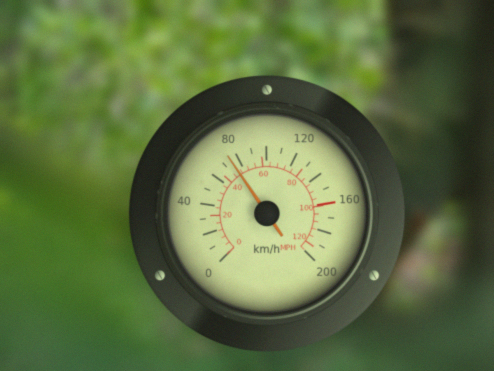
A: 75,km/h
